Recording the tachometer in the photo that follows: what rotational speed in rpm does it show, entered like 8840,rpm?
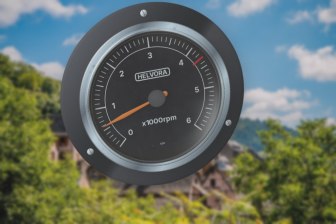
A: 600,rpm
